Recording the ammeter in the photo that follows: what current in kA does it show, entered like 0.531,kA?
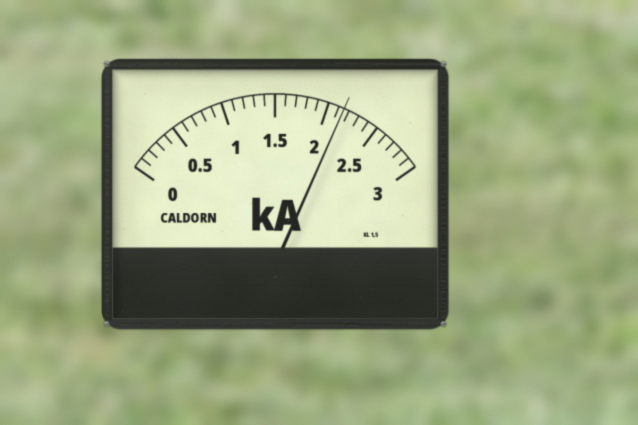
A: 2.15,kA
